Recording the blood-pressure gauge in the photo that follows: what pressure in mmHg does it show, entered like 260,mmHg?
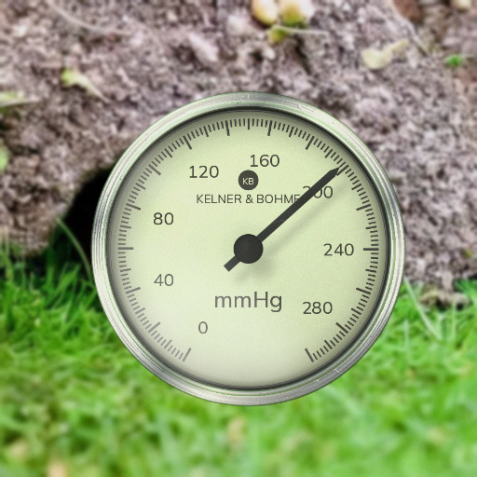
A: 198,mmHg
